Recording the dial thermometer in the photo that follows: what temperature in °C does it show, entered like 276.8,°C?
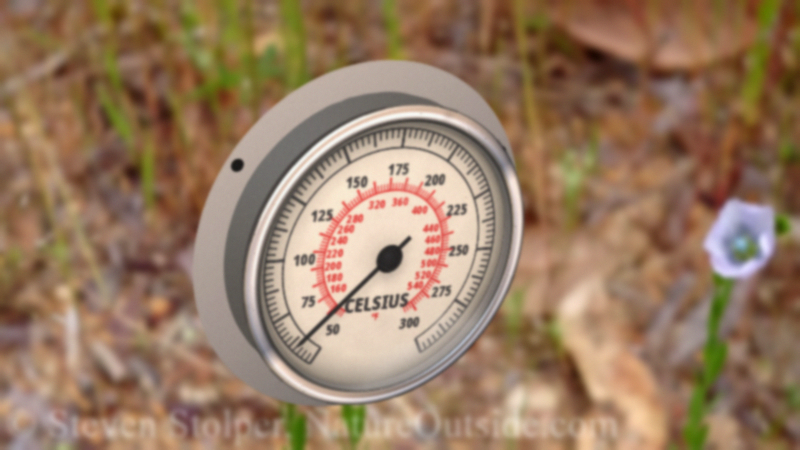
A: 62.5,°C
